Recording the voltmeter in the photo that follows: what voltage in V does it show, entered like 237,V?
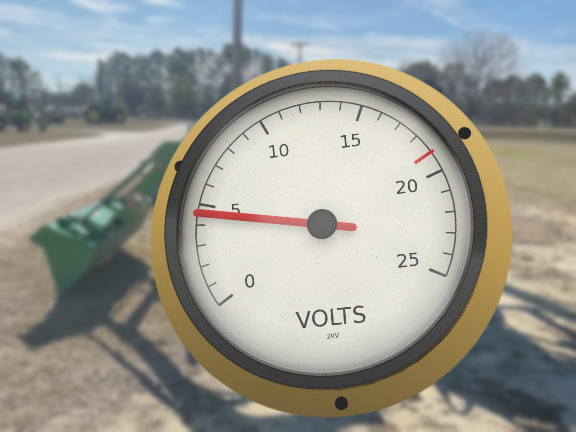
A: 4.5,V
